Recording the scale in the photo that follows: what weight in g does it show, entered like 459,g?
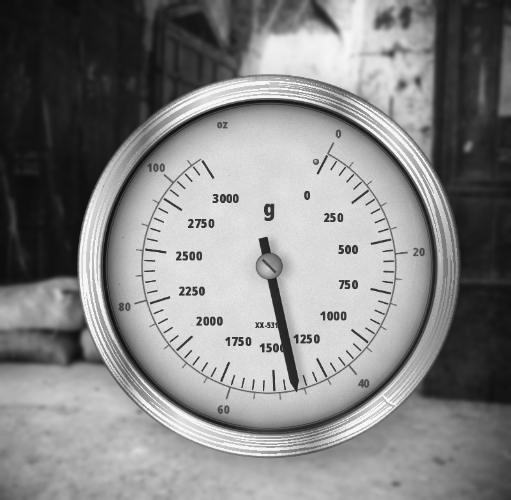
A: 1400,g
